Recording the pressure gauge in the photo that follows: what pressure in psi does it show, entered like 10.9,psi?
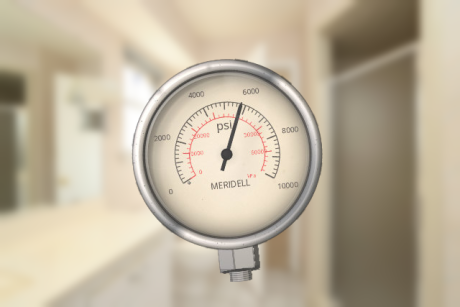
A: 5800,psi
